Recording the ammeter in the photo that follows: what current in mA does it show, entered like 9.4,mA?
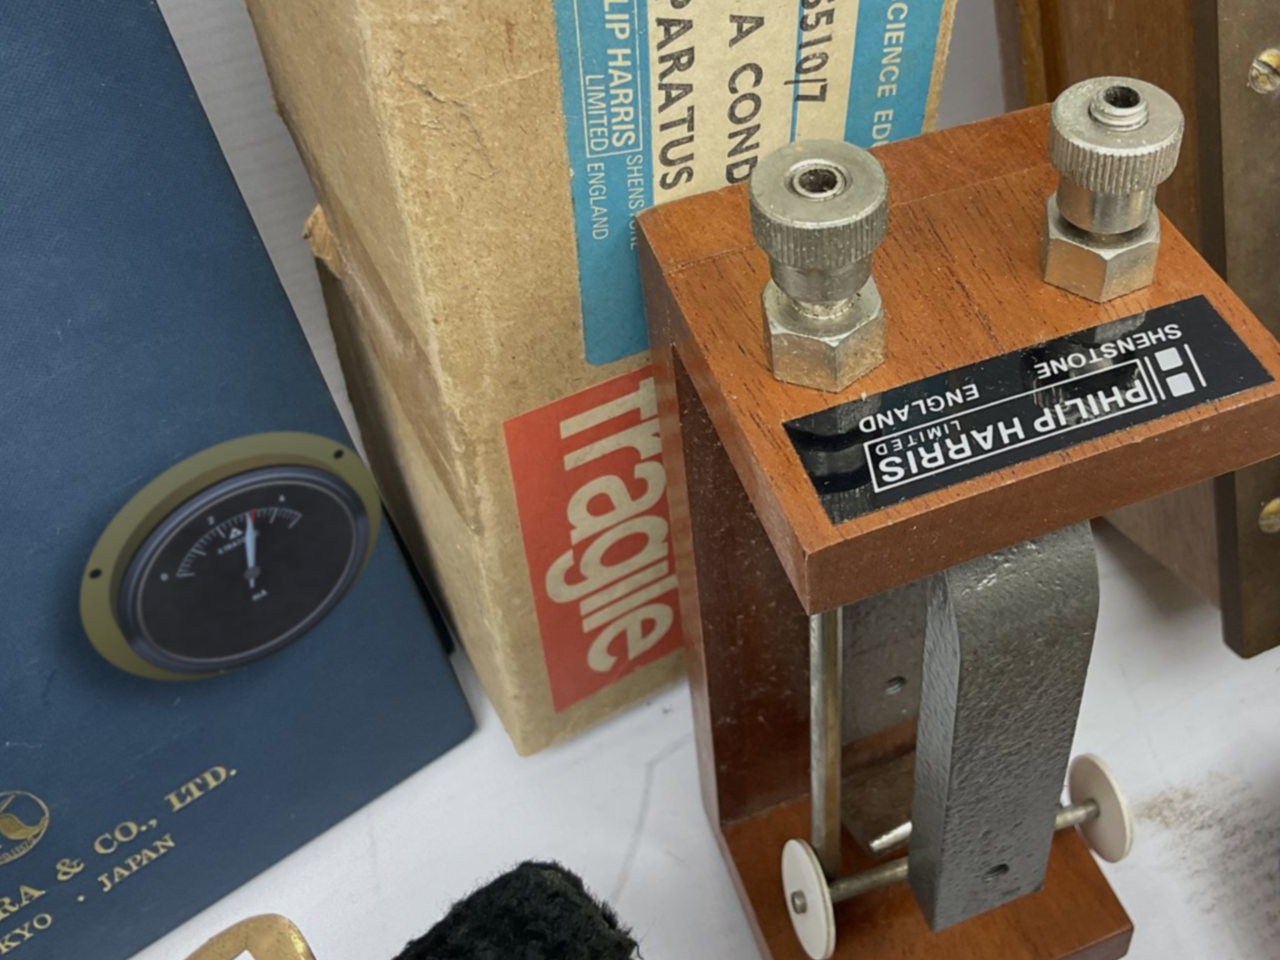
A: 3,mA
